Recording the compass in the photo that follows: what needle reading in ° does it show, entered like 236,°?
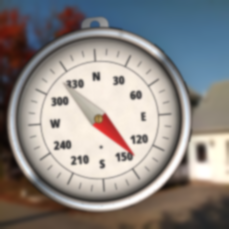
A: 140,°
